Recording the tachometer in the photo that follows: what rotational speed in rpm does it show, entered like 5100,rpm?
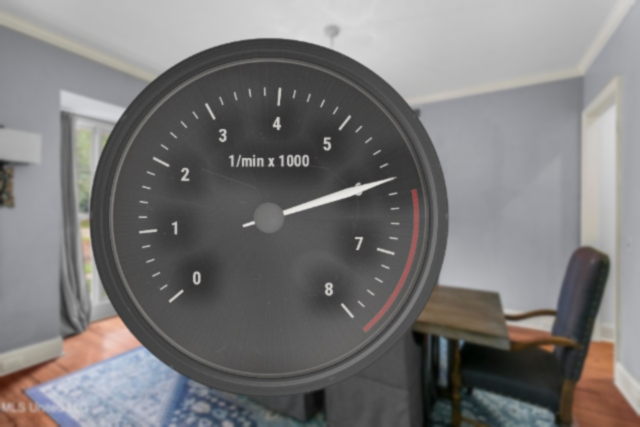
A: 6000,rpm
